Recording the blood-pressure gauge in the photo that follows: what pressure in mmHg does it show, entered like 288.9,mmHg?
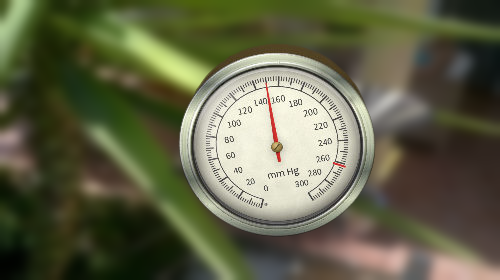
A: 150,mmHg
